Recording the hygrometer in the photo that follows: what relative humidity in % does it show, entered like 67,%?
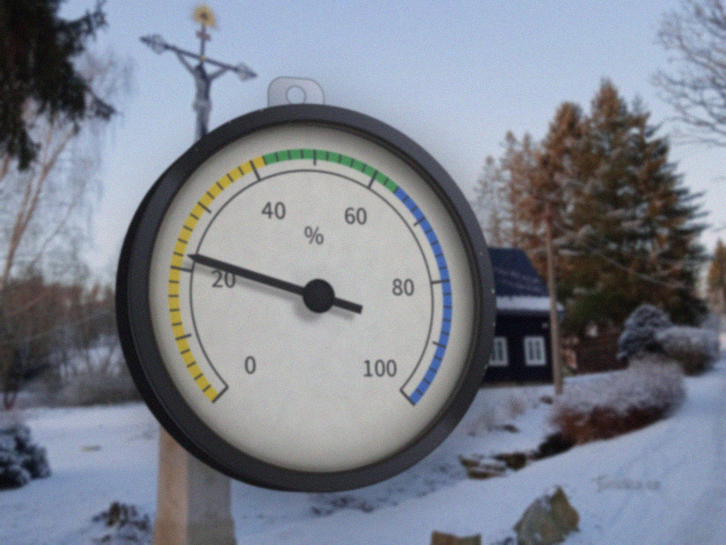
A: 22,%
